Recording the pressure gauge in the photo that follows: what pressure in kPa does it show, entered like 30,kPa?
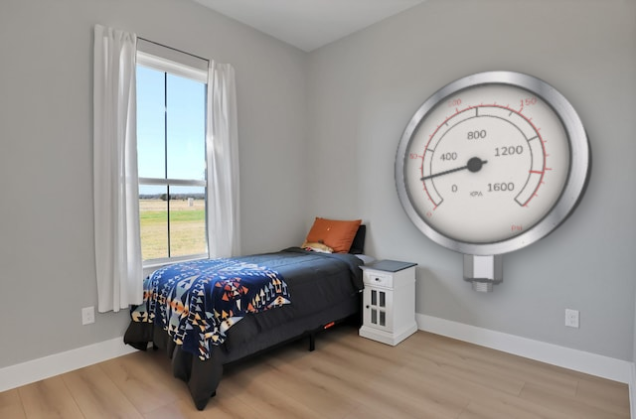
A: 200,kPa
